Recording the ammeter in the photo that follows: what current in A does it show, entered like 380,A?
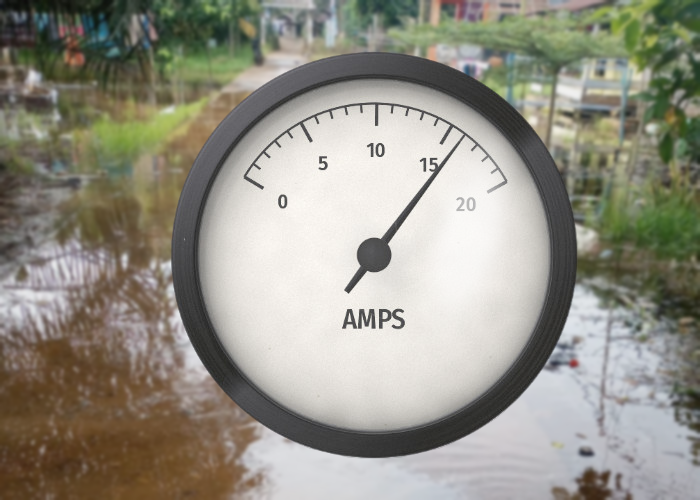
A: 16,A
